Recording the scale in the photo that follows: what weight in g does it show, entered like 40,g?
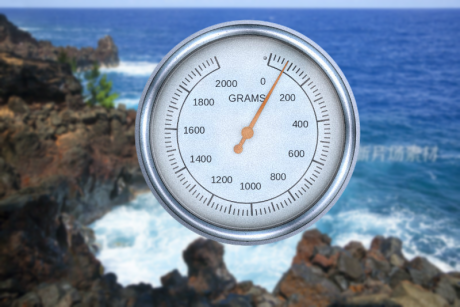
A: 80,g
